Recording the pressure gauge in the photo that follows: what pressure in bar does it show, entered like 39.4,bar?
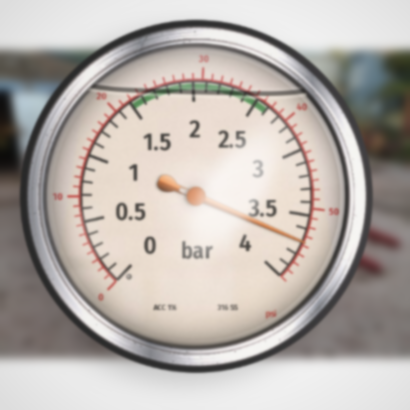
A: 3.7,bar
